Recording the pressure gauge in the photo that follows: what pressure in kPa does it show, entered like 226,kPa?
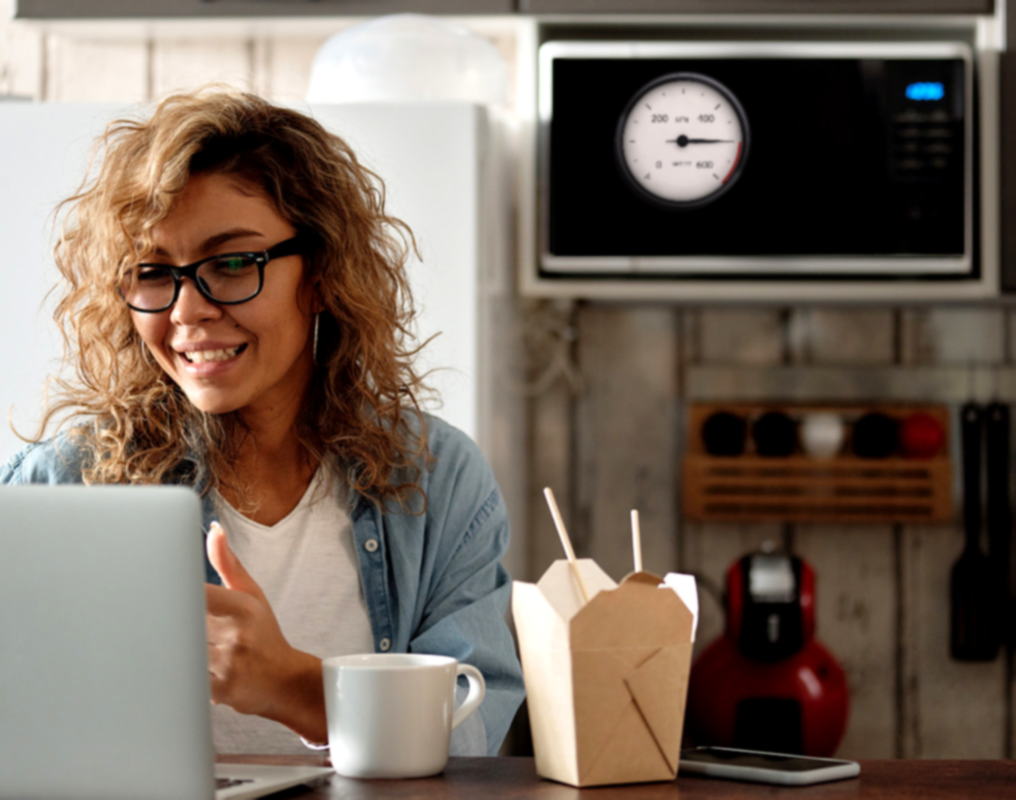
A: 500,kPa
